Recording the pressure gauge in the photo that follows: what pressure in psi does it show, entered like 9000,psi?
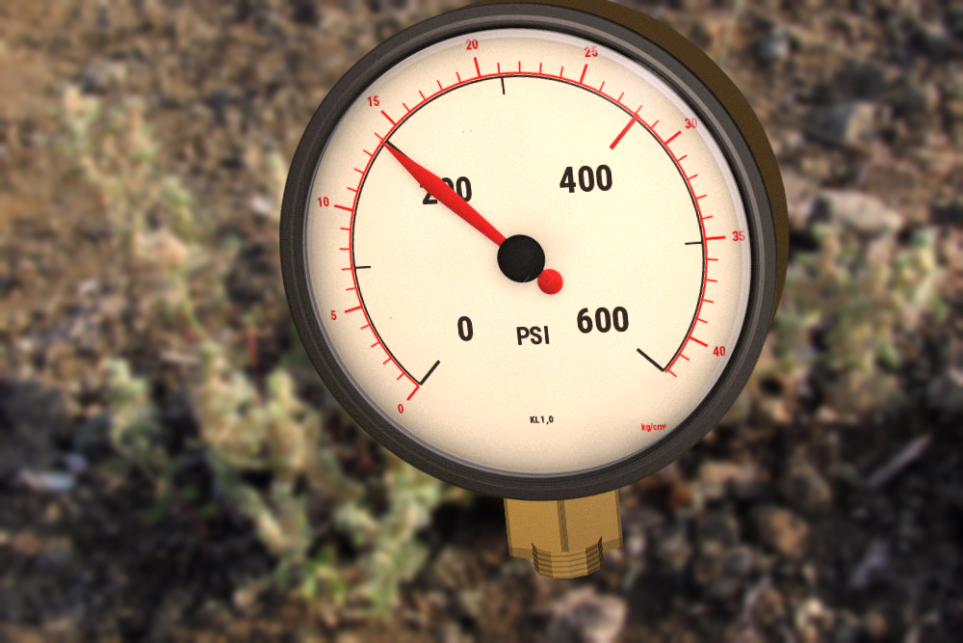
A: 200,psi
